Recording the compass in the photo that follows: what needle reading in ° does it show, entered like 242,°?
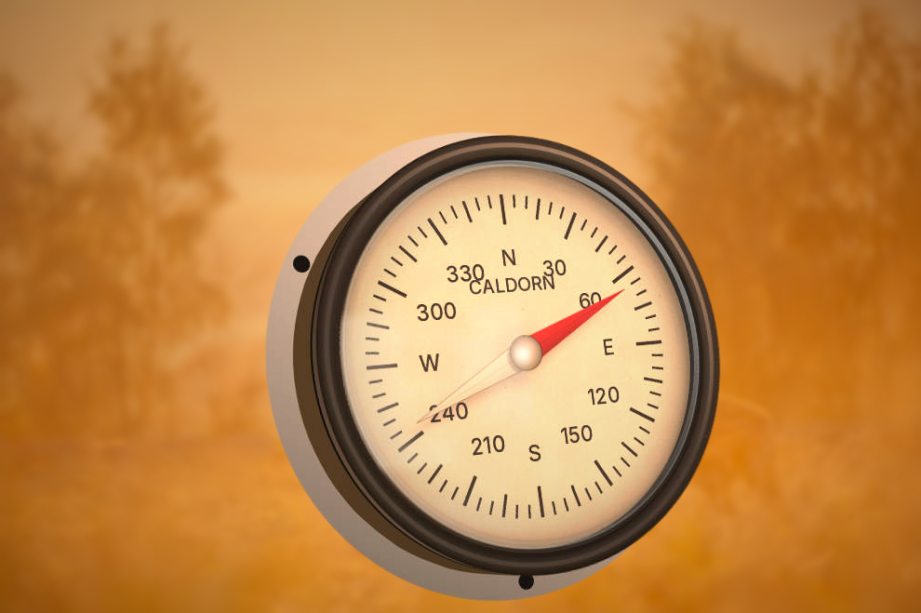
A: 65,°
